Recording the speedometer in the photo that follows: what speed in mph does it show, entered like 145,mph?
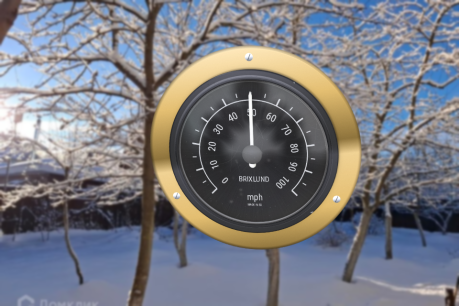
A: 50,mph
